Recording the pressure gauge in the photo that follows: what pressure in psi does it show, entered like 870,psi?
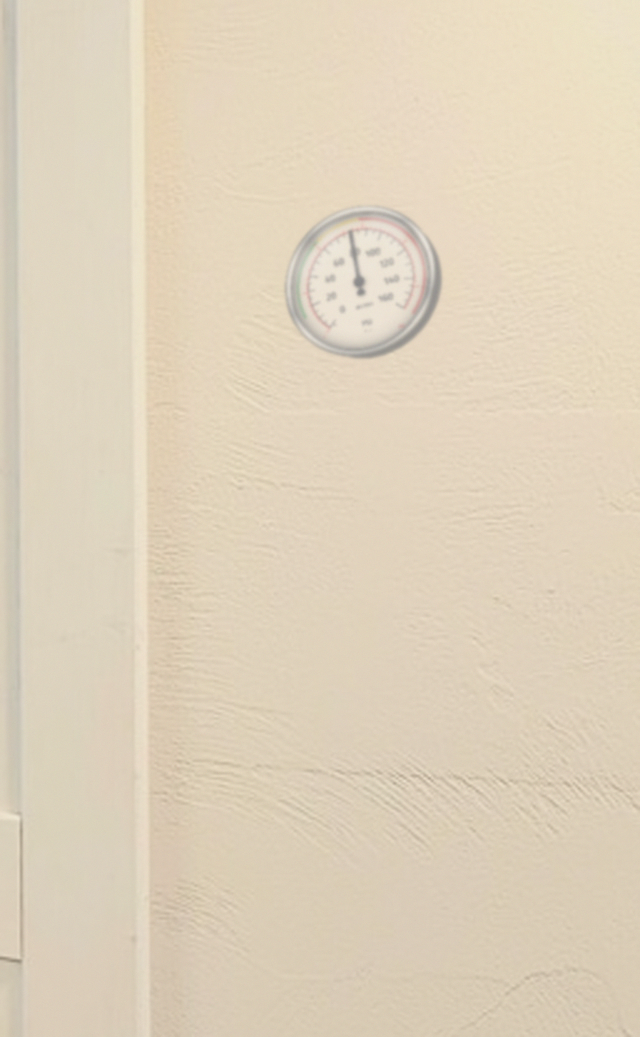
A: 80,psi
